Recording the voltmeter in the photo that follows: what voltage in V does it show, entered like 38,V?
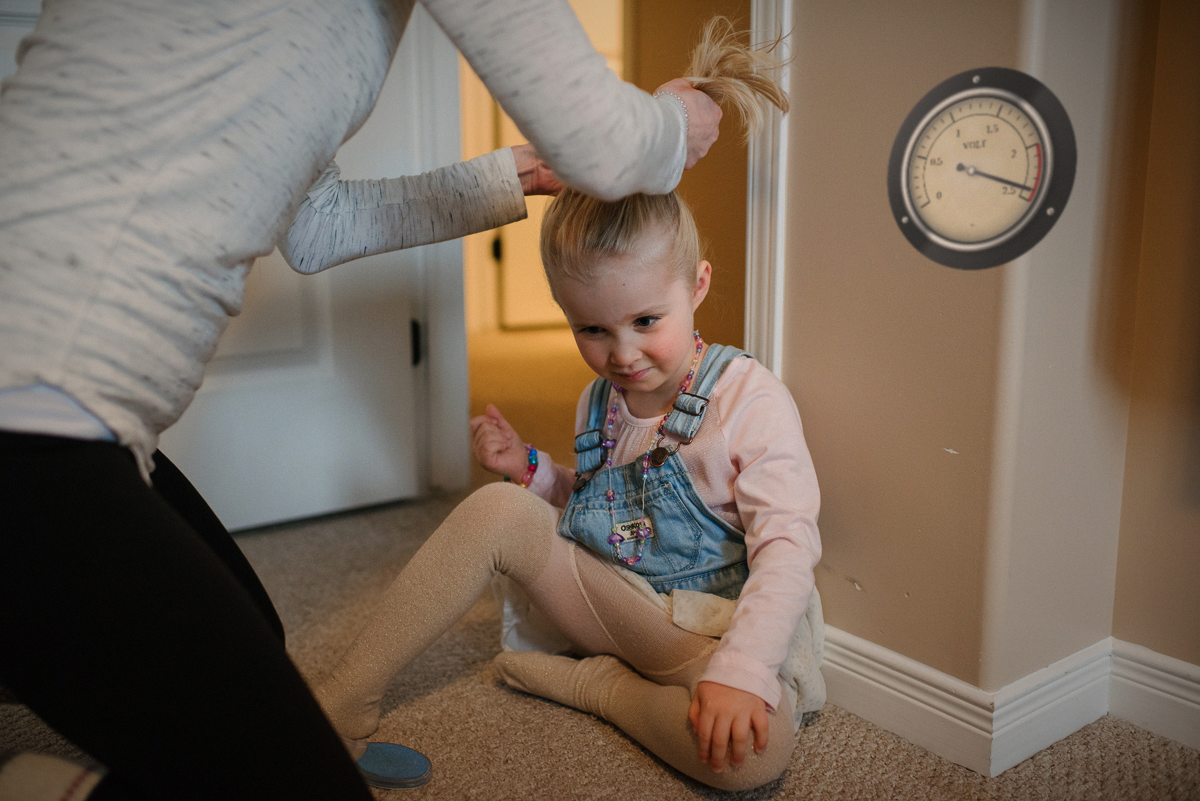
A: 2.4,V
